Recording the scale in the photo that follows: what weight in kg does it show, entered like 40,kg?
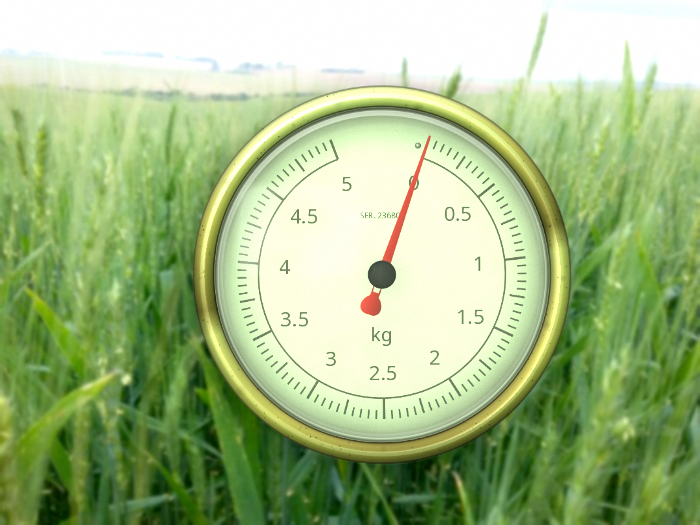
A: 0,kg
